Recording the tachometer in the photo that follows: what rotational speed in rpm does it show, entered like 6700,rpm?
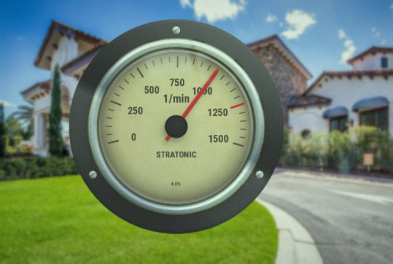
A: 1000,rpm
